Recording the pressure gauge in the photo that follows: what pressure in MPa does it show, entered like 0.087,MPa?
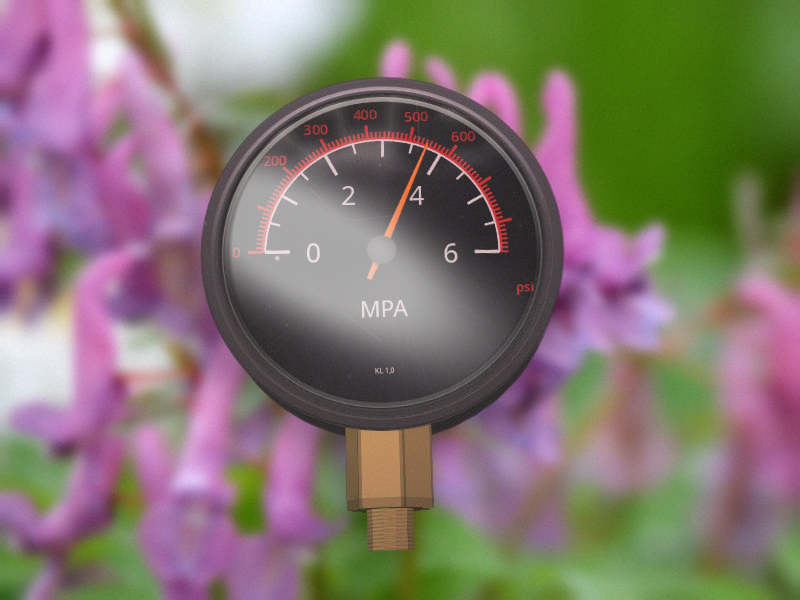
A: 3.75,MPa
